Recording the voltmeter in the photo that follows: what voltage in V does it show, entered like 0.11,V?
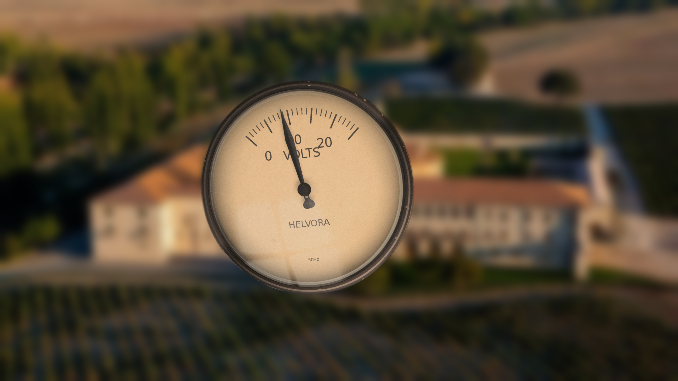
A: 9,V
